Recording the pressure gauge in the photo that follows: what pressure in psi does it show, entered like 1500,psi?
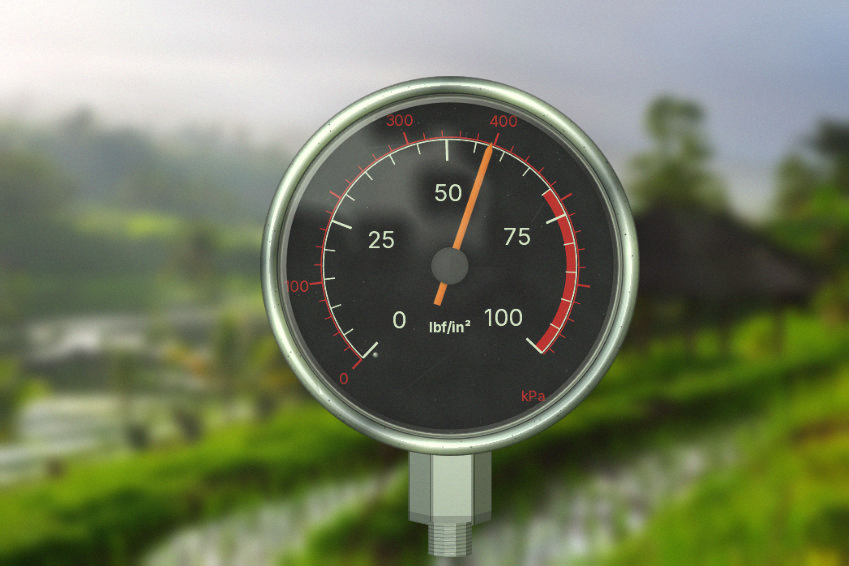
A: 57.5,psi
